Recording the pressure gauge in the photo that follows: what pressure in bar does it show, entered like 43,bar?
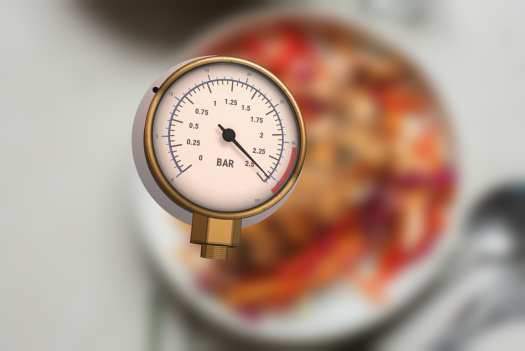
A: 2.45,bar
